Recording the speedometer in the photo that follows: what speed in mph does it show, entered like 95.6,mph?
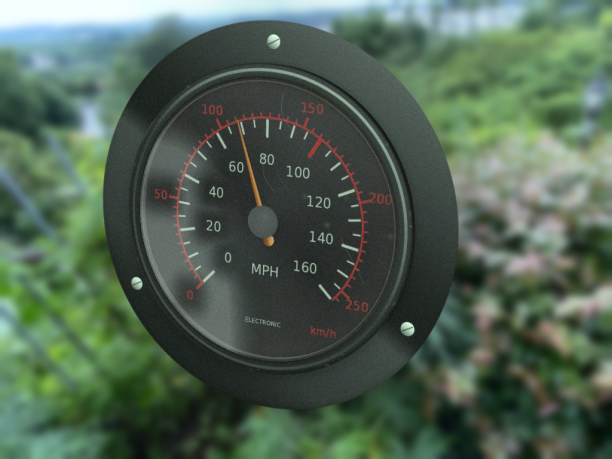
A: 70,mph
